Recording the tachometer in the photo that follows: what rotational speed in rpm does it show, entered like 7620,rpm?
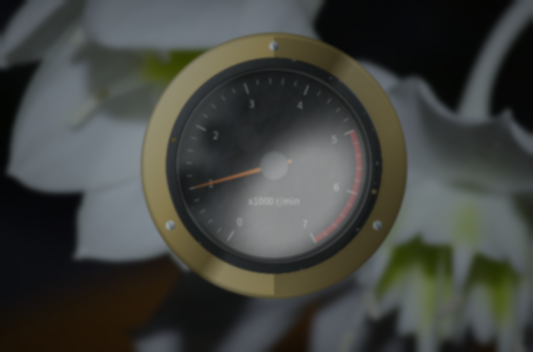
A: 1000,rpm
